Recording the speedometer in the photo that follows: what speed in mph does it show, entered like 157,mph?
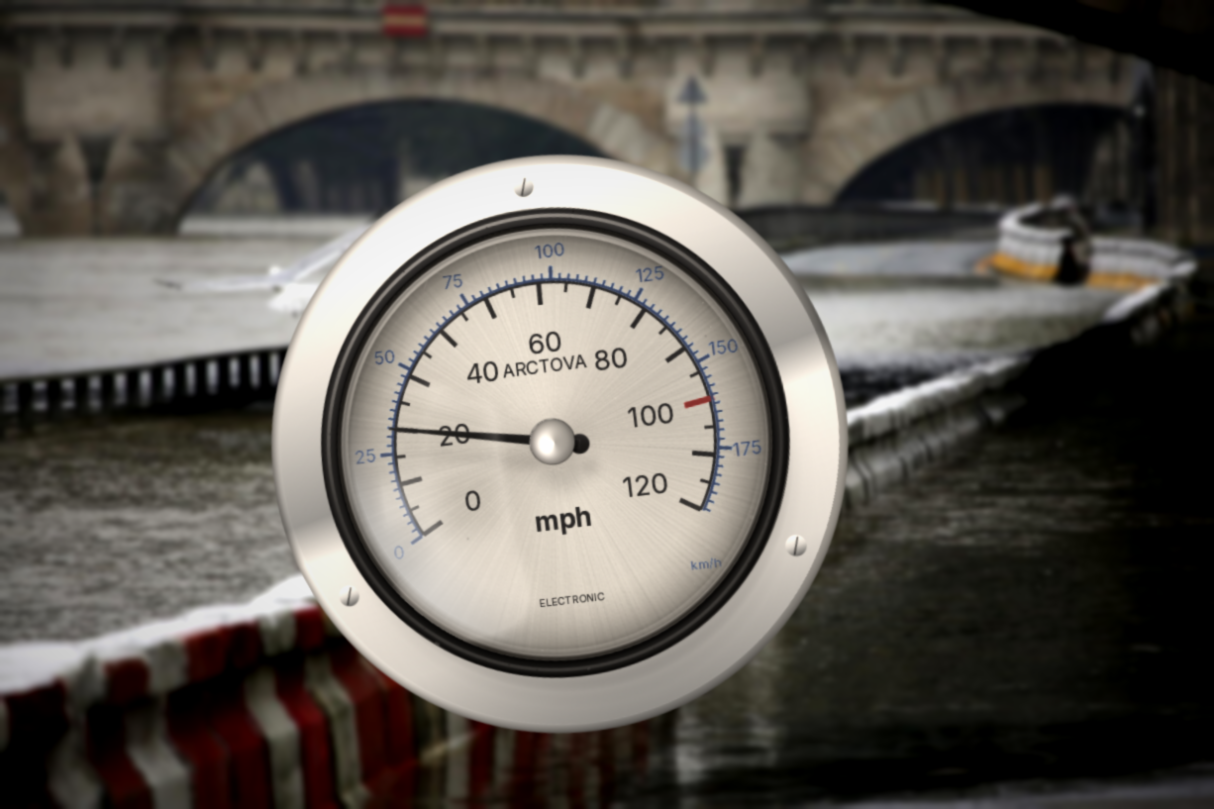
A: 20,mph
